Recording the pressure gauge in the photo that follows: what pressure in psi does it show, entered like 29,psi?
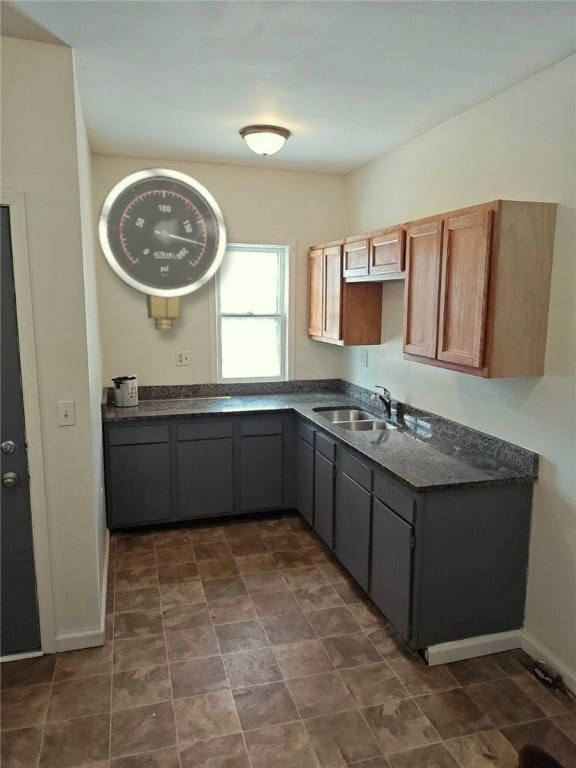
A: 175,psi
